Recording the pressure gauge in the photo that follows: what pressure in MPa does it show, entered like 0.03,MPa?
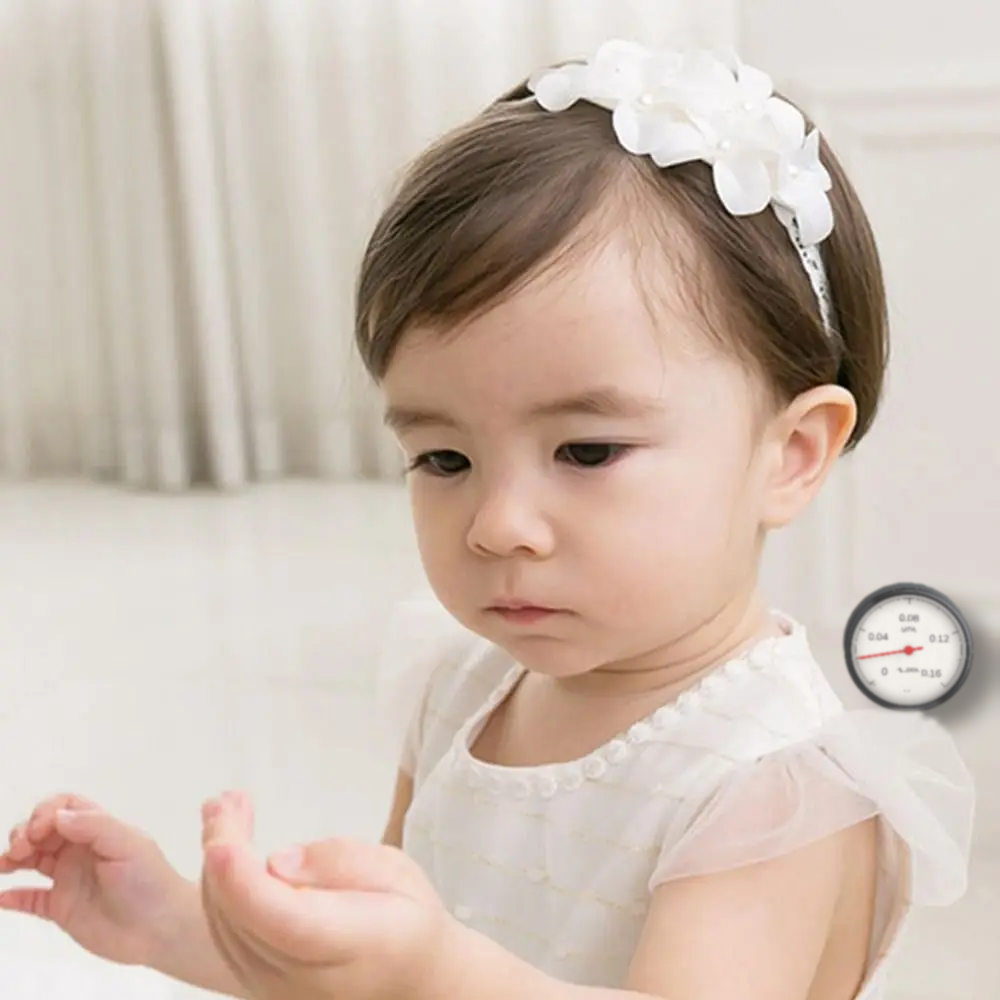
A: 0.02,MPa
